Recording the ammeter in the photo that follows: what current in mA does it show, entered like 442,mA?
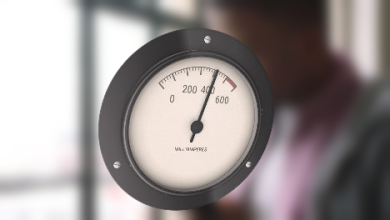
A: 400,mA
